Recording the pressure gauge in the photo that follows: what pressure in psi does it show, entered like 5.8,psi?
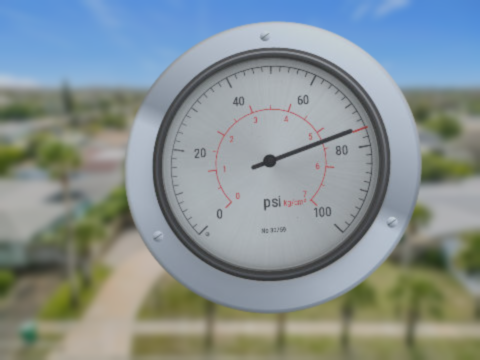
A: 76,psi
